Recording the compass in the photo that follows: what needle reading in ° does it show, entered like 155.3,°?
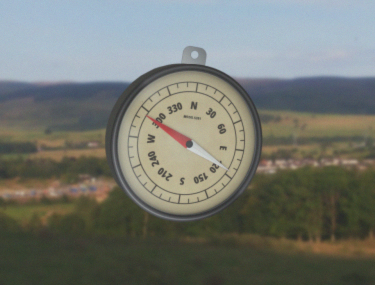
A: 295,°
